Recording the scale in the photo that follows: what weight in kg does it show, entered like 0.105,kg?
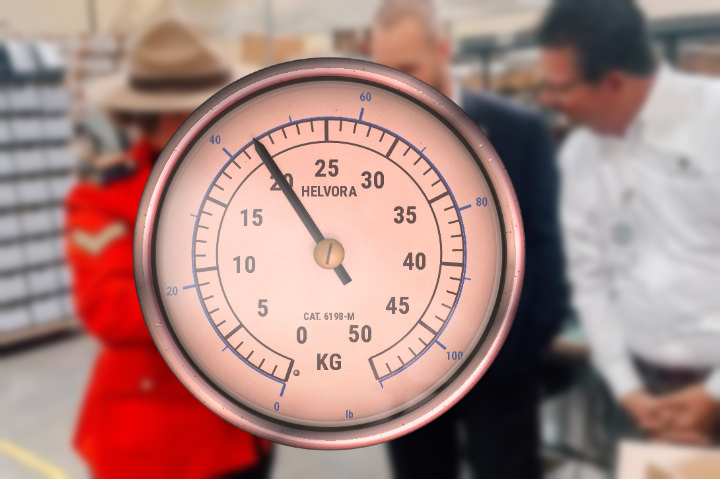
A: 20,kg
